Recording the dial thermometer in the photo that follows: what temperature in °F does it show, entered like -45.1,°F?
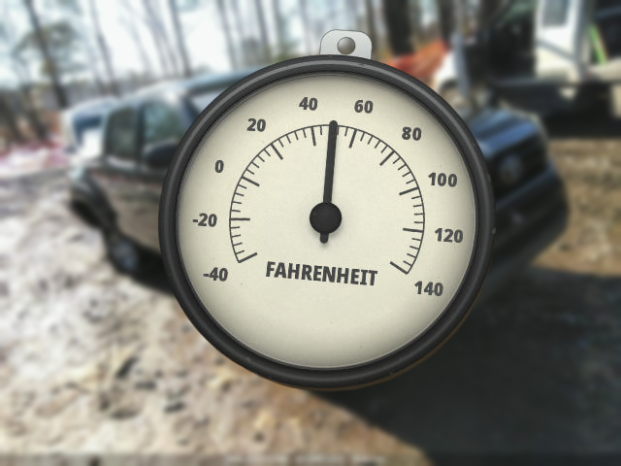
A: 50,°F
